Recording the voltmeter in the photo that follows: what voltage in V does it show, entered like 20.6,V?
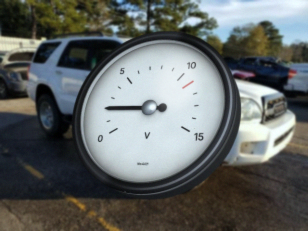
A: 2,V
